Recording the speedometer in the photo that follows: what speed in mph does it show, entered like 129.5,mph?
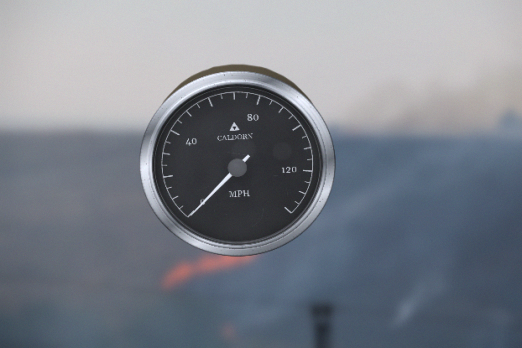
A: 0,mph
